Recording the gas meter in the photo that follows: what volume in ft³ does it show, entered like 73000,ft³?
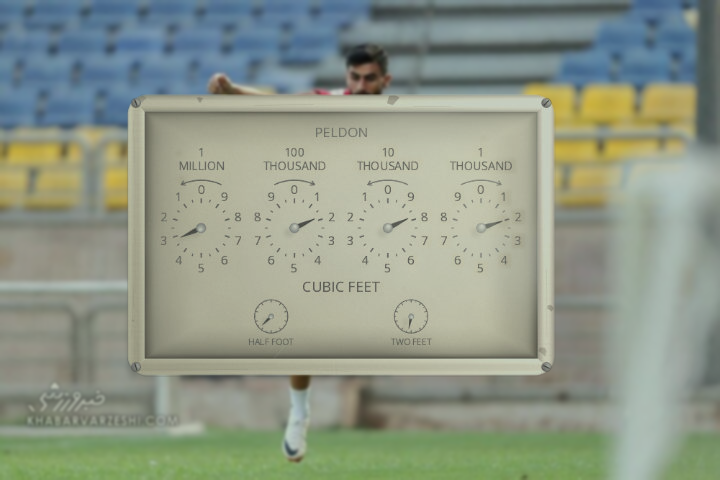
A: 318200,ft³
